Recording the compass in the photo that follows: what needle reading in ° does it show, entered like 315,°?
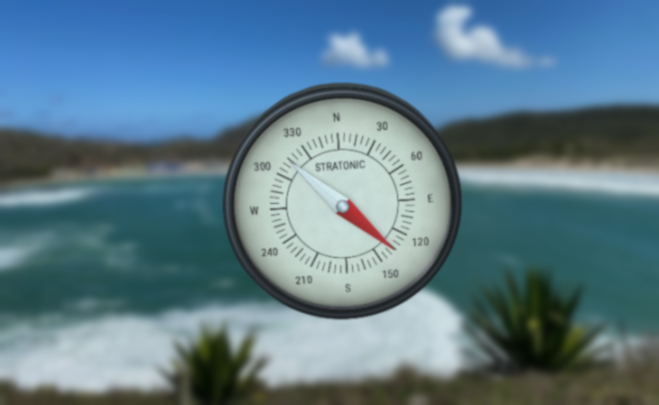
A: 135,°
